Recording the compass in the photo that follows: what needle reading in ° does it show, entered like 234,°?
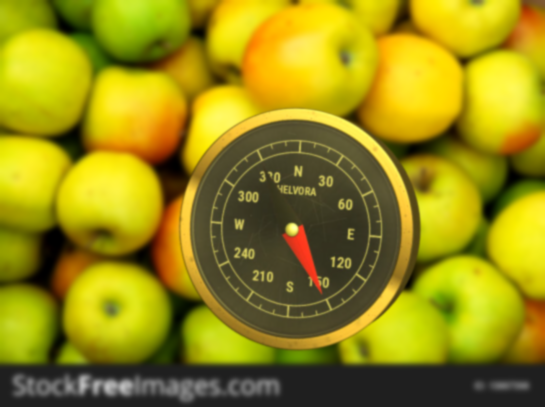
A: 150,°
